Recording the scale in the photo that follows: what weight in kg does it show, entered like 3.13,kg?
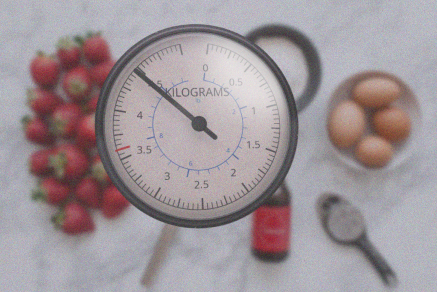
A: 4.45,kg
